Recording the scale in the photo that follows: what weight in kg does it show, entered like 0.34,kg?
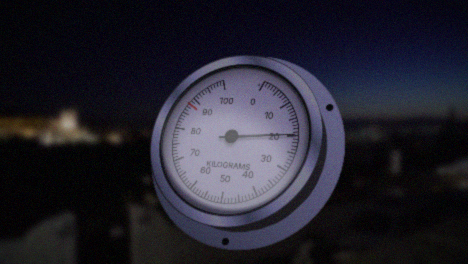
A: 20,kg
